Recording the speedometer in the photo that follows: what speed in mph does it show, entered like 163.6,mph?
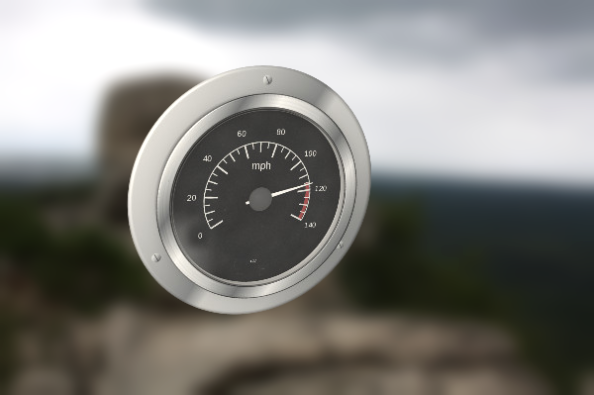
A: 115,mph
